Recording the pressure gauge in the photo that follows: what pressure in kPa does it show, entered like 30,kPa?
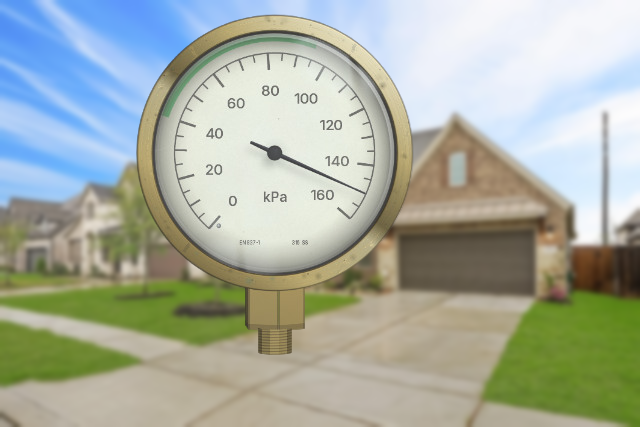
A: 150,kPa
